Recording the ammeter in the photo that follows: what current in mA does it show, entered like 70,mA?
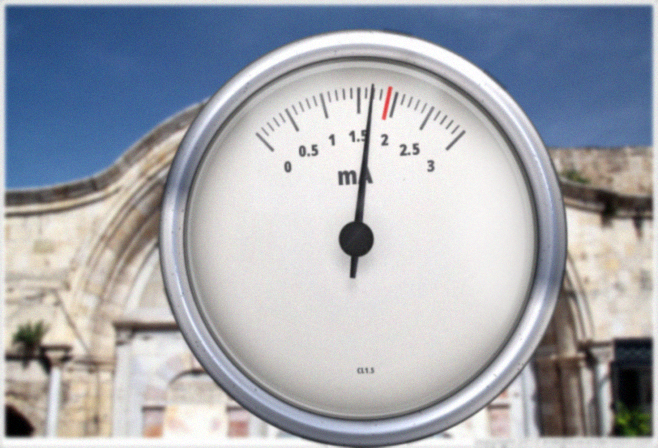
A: 1.7,mA
